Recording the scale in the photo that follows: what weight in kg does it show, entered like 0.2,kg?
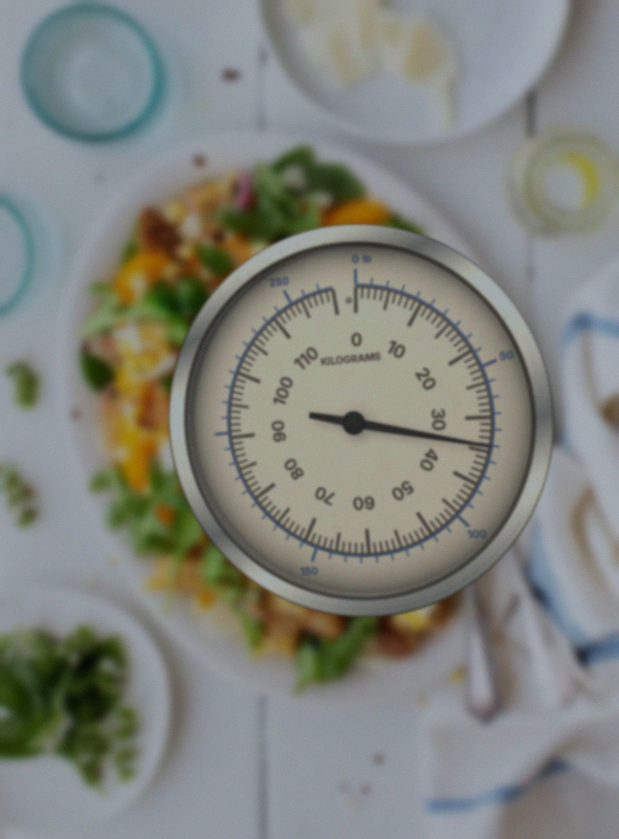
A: 34,kg
